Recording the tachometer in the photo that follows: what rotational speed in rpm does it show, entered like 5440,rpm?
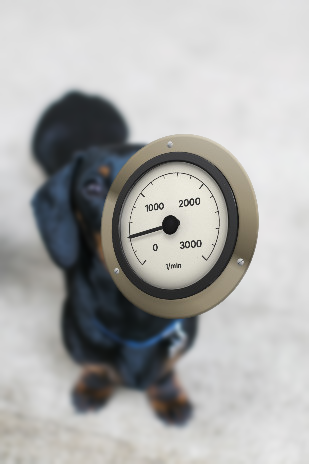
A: 400,rpm
